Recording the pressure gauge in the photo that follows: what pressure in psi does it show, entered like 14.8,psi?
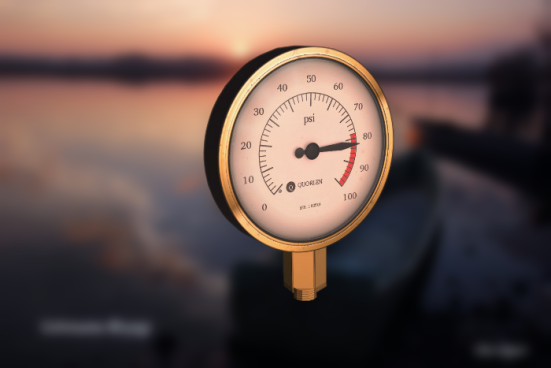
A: 82,psi
